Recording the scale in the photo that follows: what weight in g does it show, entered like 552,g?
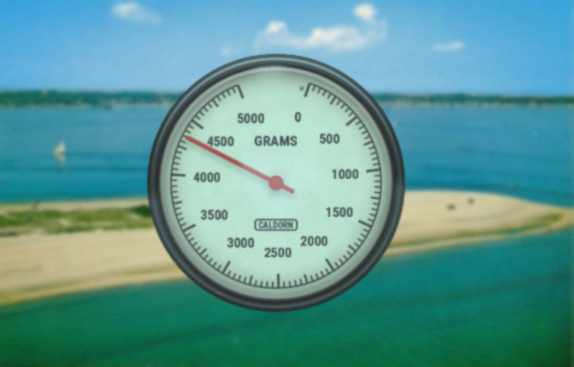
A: 4350,g
